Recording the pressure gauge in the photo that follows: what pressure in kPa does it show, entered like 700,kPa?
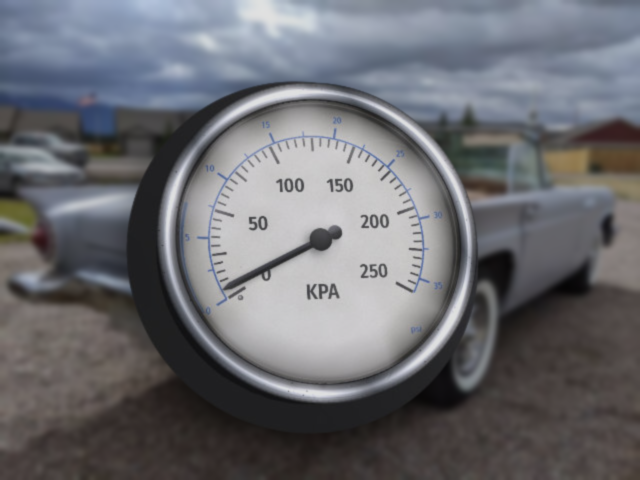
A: 5,kPa
